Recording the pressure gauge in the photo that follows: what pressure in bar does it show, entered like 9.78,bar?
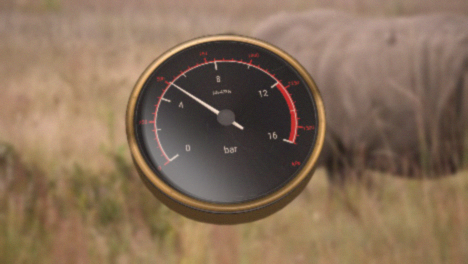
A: 5,bar
